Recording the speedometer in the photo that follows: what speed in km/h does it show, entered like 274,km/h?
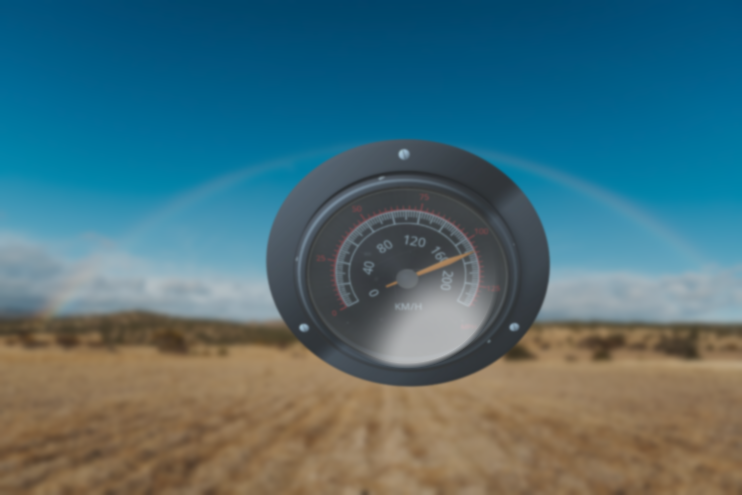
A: 170,km/h
